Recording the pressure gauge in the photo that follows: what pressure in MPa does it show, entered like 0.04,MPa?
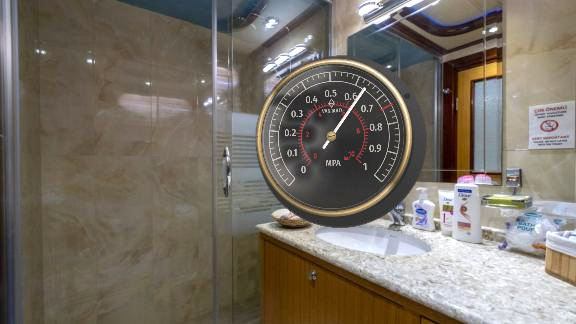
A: 0.64,MPa
